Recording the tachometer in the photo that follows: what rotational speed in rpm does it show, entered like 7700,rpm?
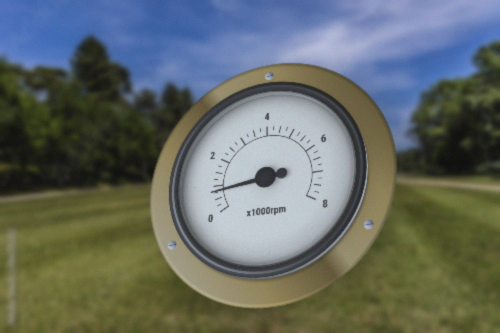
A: 750,rpm
